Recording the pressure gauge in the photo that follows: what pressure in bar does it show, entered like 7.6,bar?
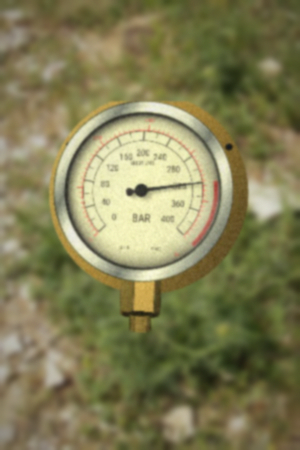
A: 320,bar
